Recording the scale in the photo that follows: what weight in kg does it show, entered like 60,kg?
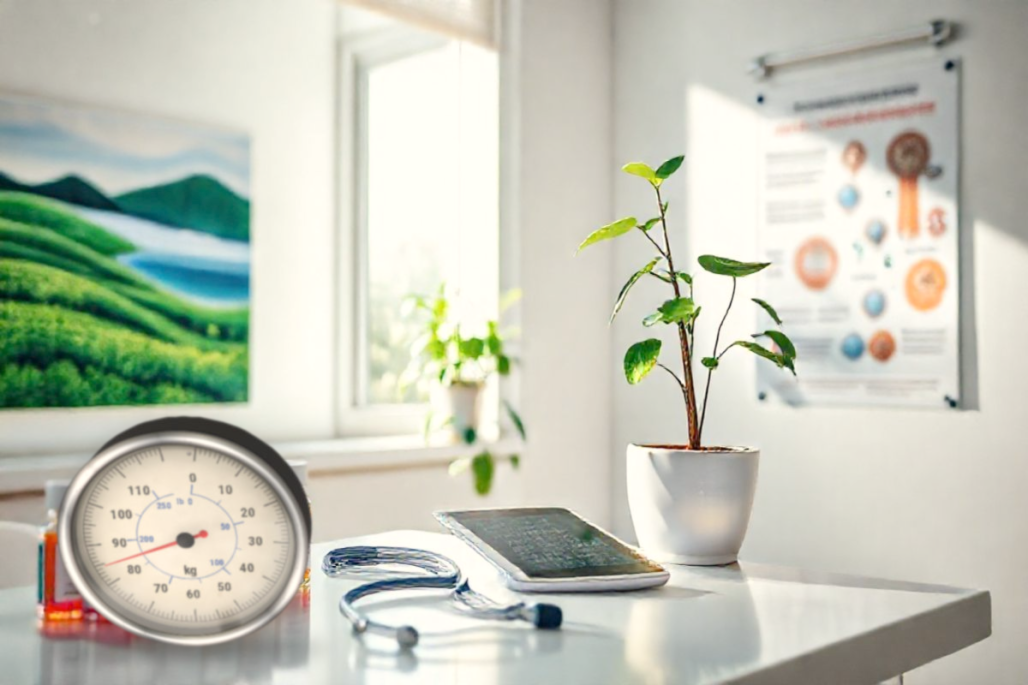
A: 85,kg
